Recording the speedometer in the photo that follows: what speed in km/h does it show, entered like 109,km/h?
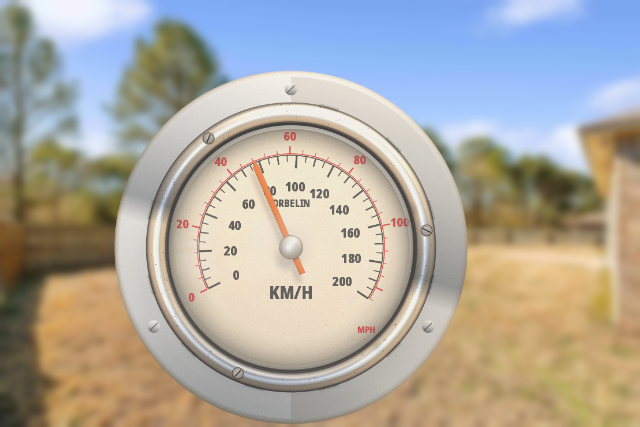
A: 77.5,km/h
